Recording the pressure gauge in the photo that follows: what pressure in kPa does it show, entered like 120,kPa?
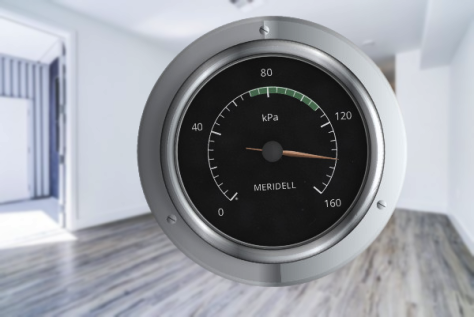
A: 140,kPa
